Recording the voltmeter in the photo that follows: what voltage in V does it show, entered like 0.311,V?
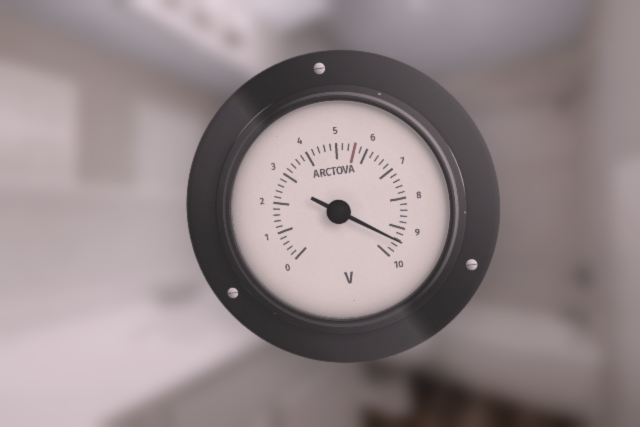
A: 9.4,V
